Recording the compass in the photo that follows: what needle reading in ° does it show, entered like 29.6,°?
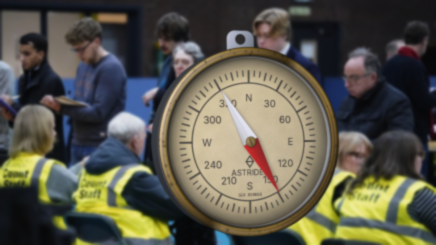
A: 150,°
